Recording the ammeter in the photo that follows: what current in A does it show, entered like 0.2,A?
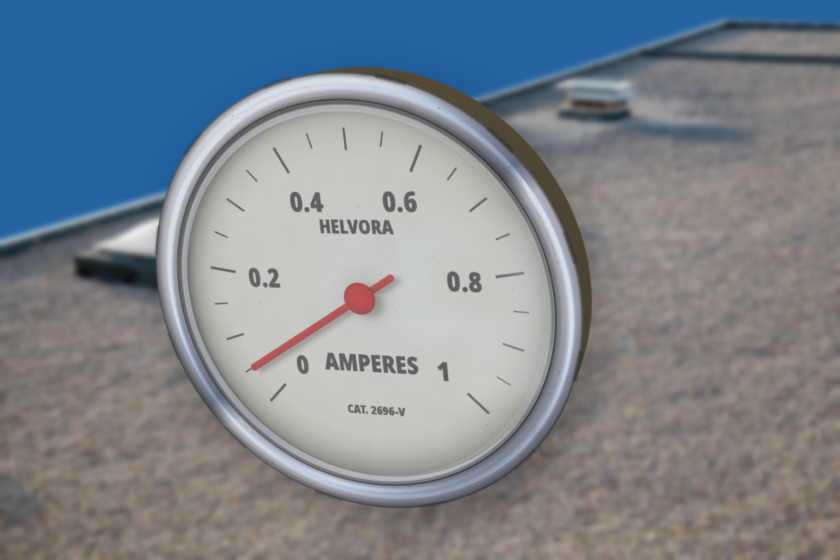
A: 0.05,A
